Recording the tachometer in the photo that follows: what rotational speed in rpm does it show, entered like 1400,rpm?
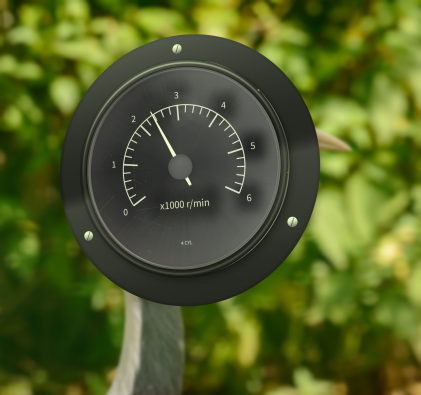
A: 2400,rpm
